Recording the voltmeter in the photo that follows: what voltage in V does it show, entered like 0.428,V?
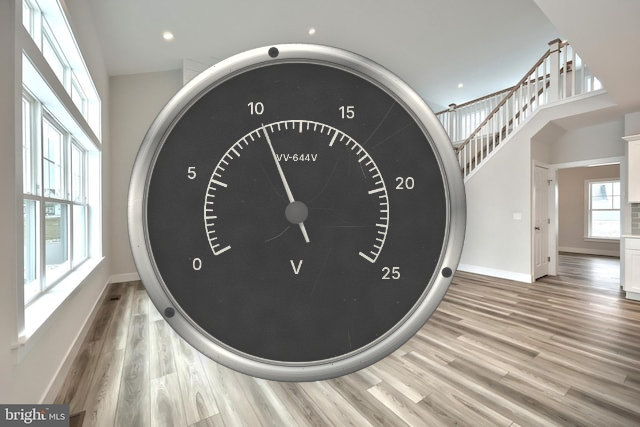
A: 10,V
